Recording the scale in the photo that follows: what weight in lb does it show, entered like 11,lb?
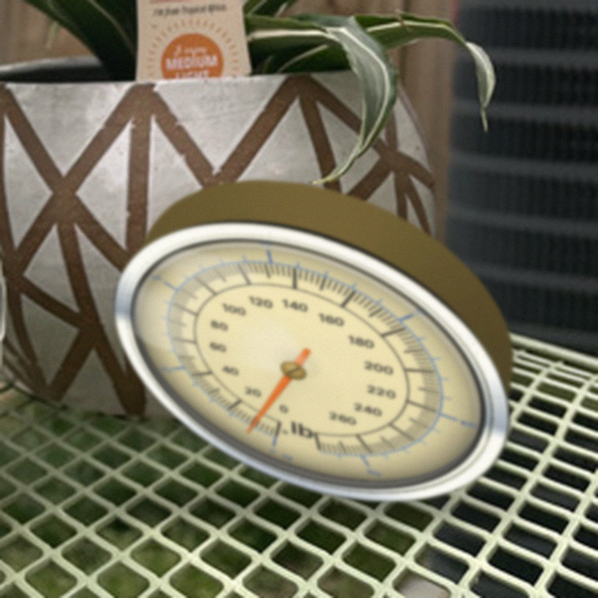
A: 10,lb
